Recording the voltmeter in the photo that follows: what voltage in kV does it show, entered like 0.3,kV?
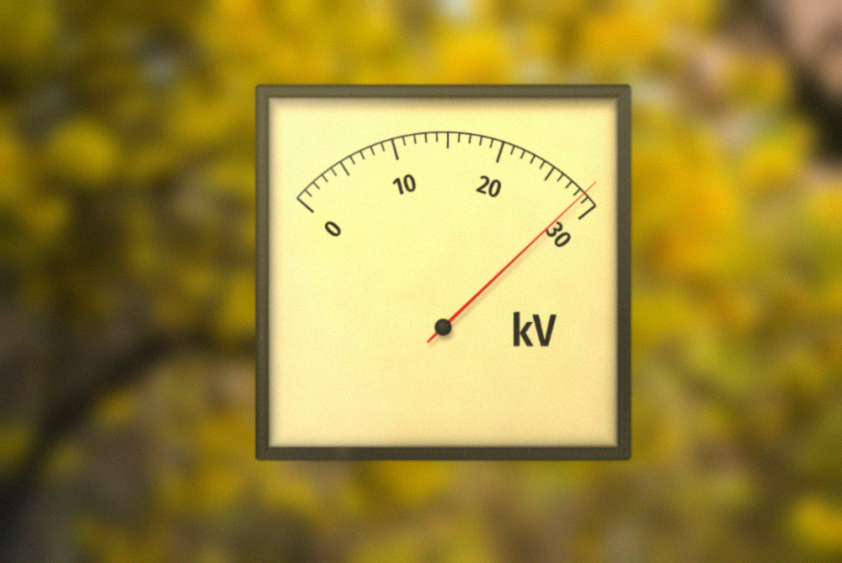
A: 28.5,kV
